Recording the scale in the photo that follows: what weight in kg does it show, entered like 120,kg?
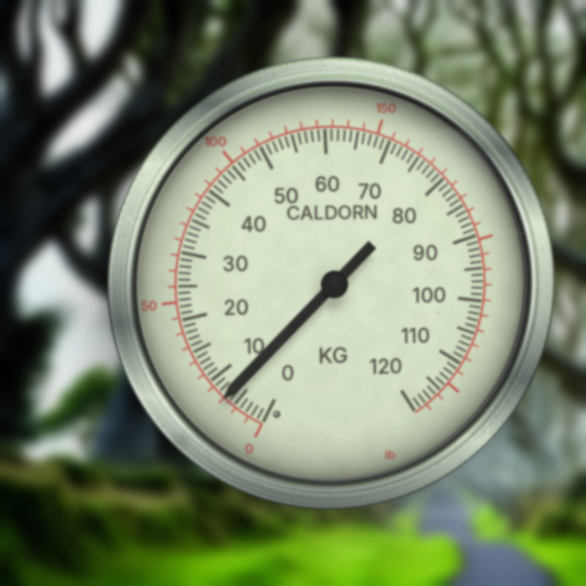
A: 7,kg
